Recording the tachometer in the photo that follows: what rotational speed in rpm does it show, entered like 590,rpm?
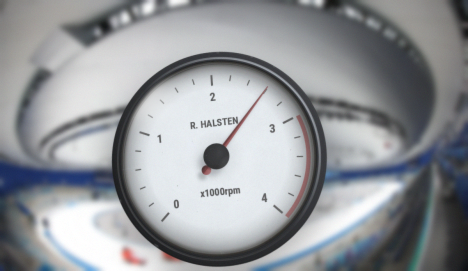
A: 2600,rpm
